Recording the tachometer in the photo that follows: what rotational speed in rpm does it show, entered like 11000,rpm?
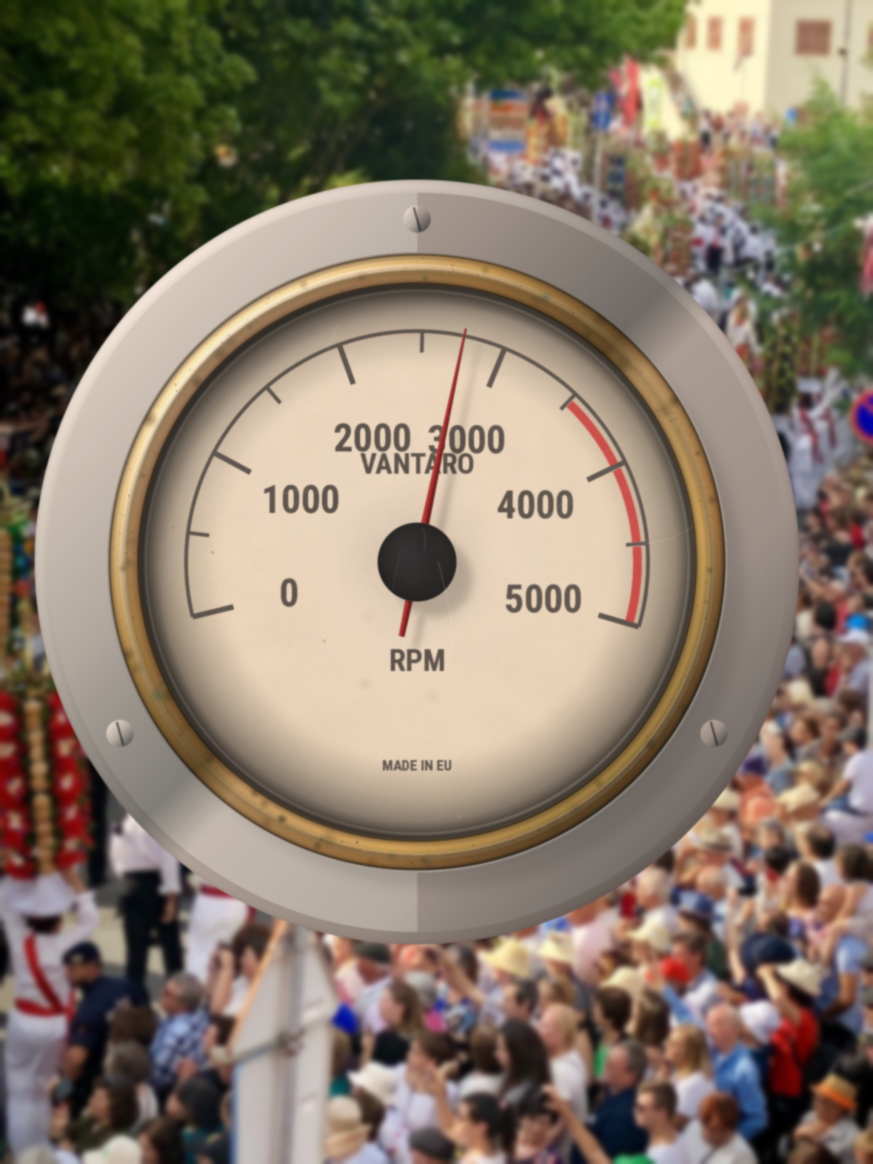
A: 2750,rpm
